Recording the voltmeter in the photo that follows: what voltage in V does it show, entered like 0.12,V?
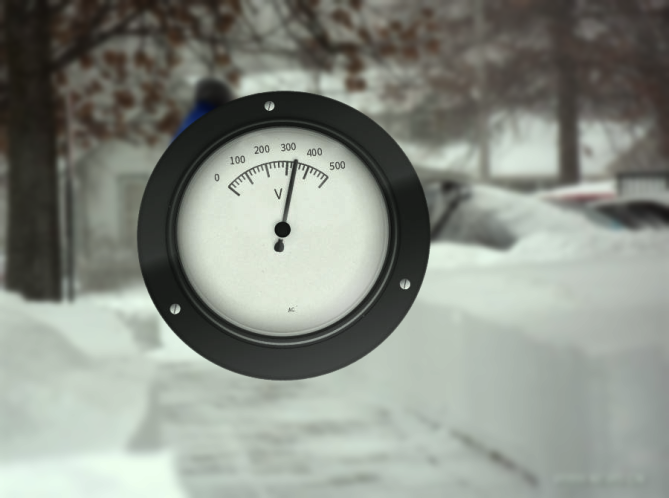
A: 340,V
